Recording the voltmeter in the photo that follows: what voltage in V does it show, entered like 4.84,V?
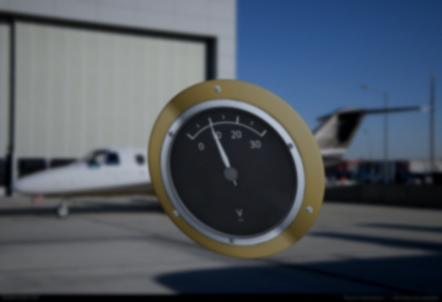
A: 10,V
